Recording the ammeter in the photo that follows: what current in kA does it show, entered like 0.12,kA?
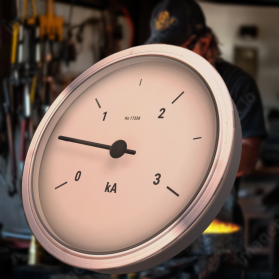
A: 0.5,kA
